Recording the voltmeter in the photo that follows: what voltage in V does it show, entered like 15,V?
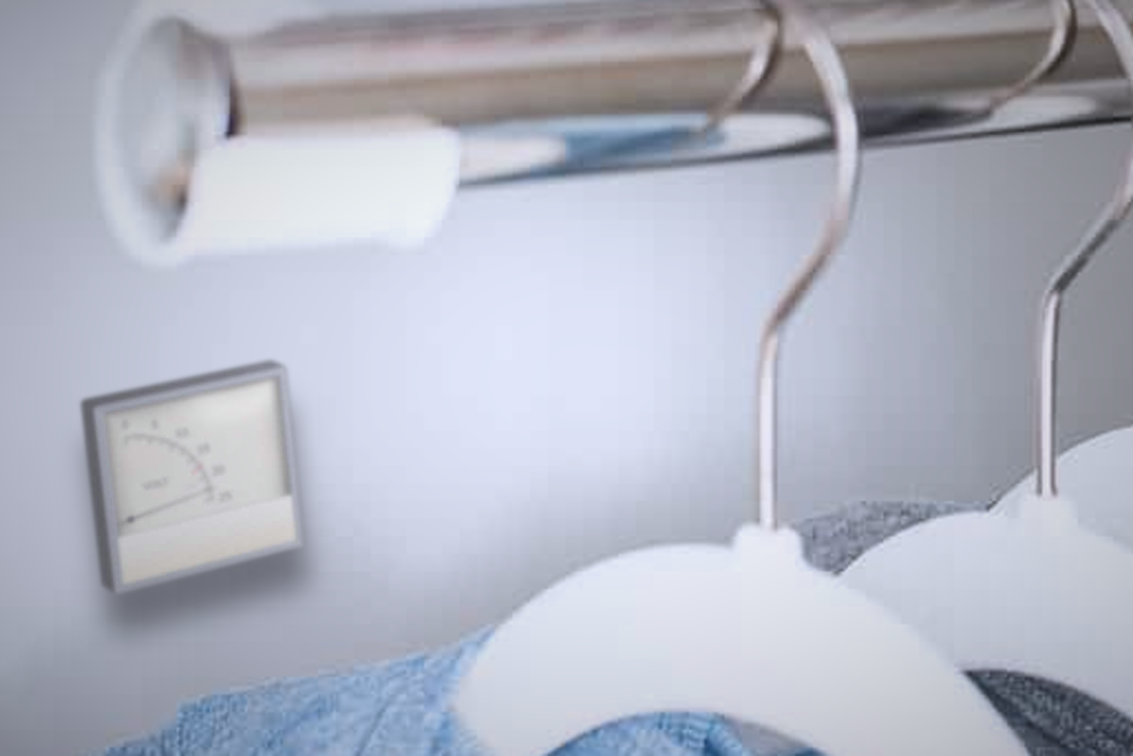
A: 22.5,V
